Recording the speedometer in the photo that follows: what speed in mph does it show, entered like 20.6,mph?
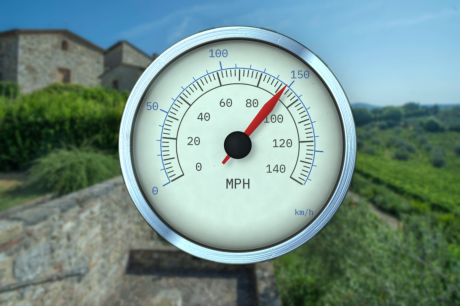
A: 92,mph
